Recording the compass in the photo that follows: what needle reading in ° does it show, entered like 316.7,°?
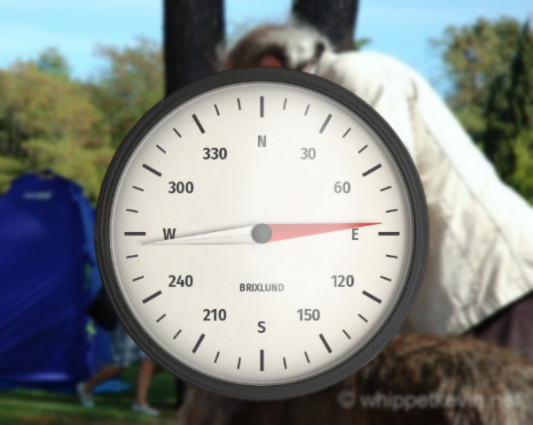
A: 85,°
